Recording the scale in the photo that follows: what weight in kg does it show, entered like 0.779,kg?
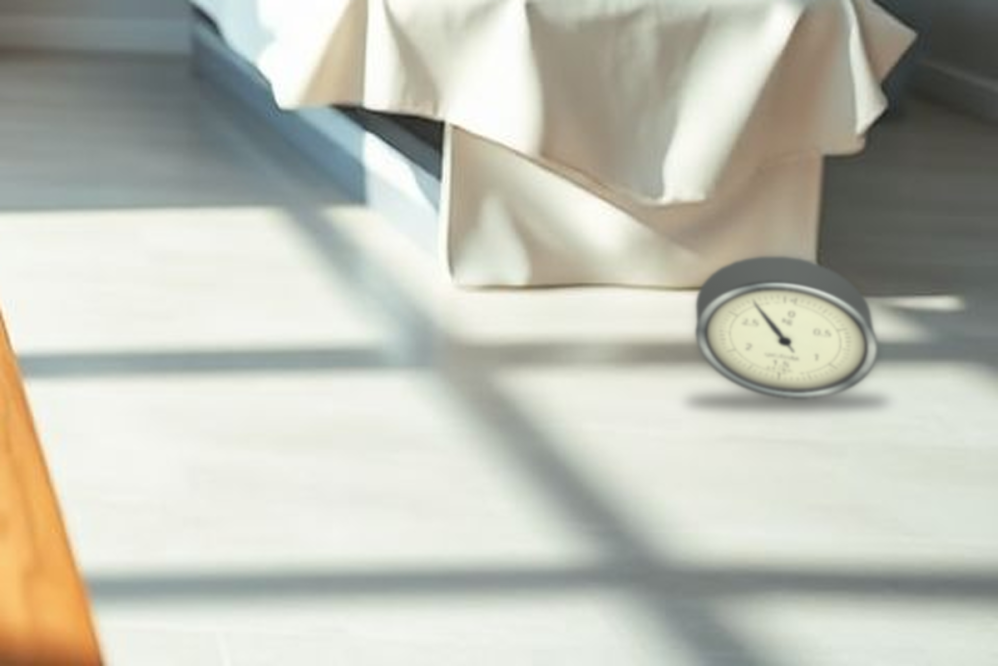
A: 2.75,kg
